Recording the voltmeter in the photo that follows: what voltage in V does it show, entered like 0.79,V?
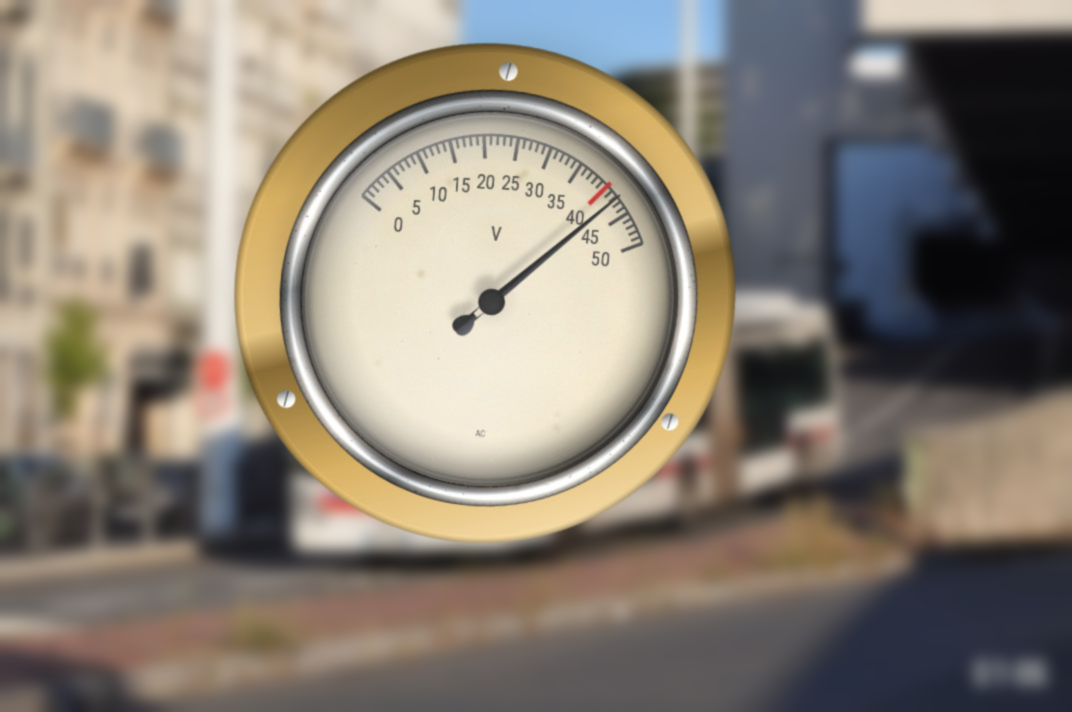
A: 42,V
